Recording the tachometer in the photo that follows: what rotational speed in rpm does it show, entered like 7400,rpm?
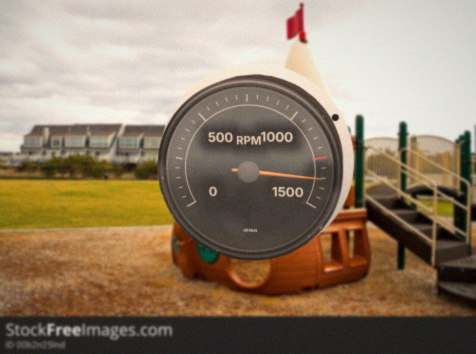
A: 1350,rpm
